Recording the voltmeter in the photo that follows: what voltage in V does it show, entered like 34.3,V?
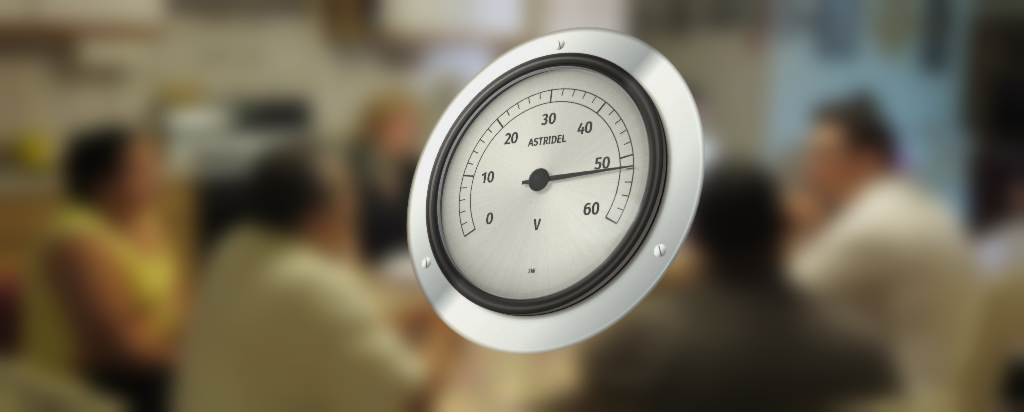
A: 52,V
